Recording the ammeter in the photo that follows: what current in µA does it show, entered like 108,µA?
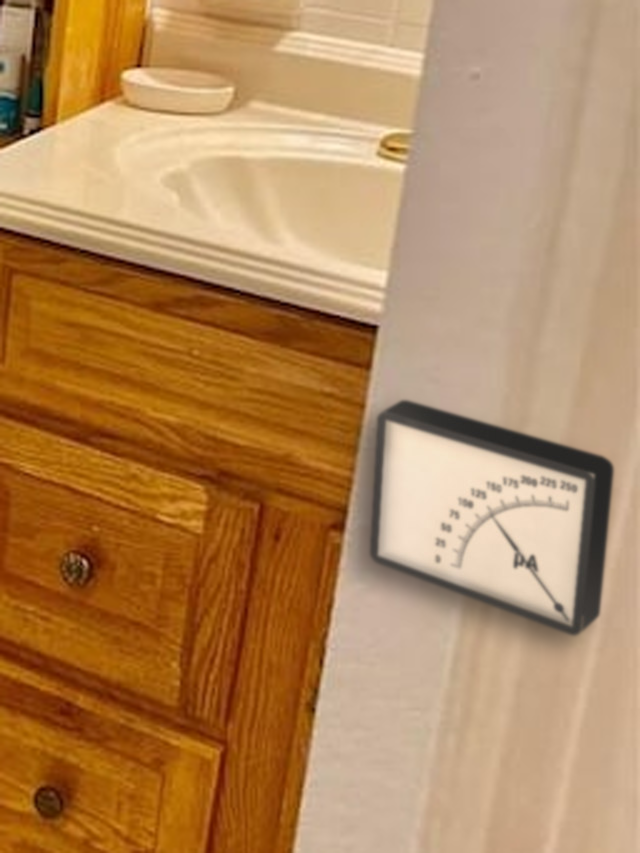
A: 125,µA
